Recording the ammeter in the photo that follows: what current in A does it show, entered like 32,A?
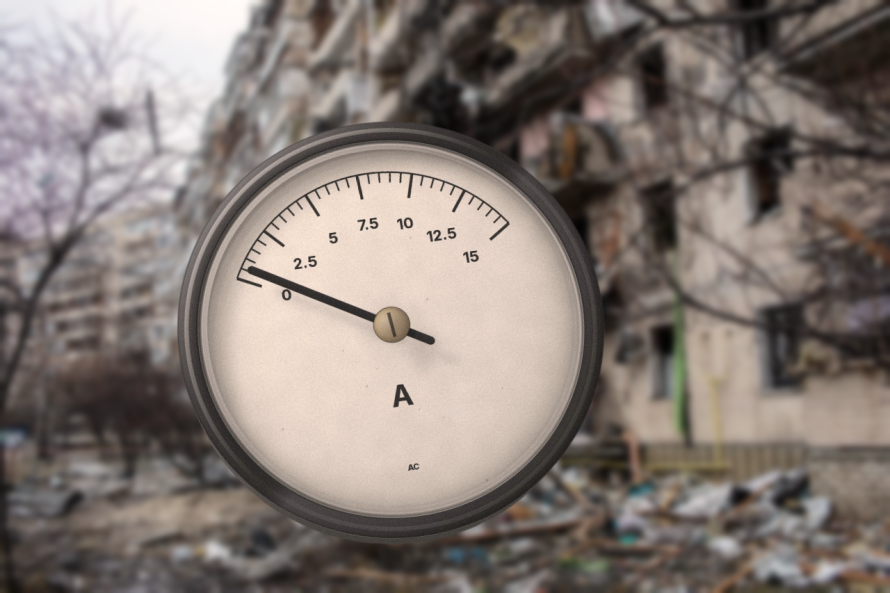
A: 0.5,A
